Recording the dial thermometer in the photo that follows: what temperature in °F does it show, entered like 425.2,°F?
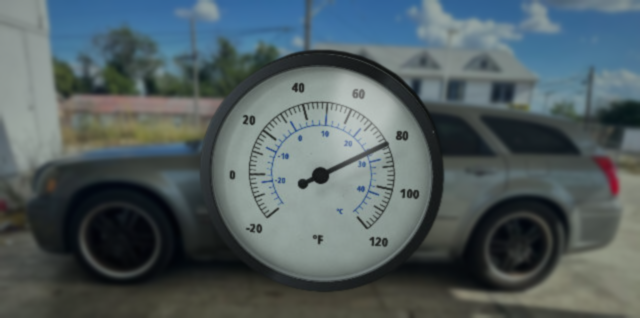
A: 80,°F
